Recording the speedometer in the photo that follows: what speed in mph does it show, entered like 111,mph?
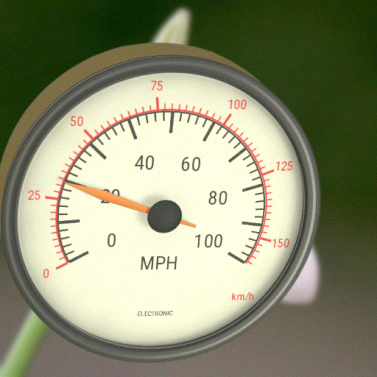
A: 20,mph
